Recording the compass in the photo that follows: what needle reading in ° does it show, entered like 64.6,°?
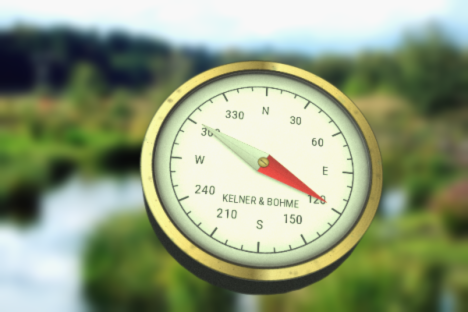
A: 120,°
